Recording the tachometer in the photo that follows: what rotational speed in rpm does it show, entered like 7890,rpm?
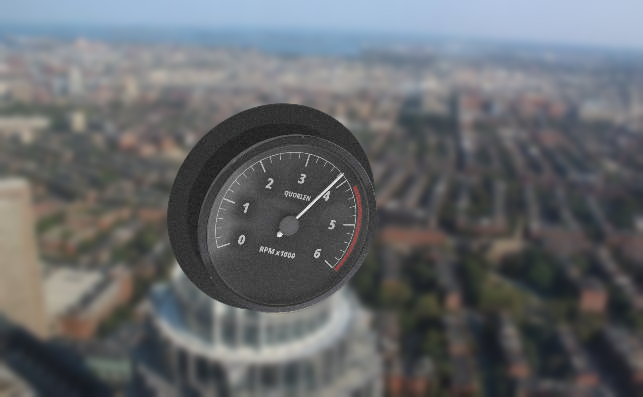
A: 3800,rpm
